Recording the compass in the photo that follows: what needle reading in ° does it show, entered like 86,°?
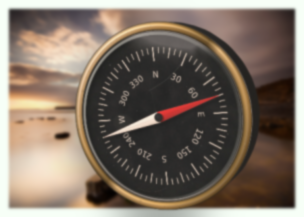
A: 75,°
